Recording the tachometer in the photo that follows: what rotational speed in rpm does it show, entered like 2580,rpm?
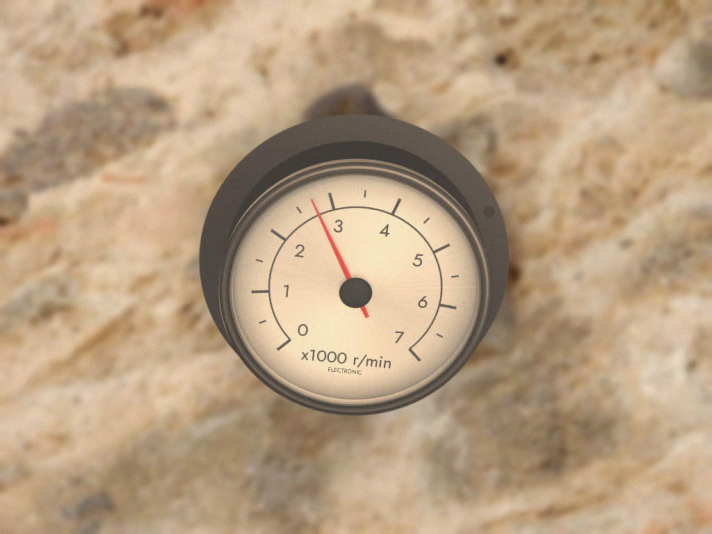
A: 2750,rpm
